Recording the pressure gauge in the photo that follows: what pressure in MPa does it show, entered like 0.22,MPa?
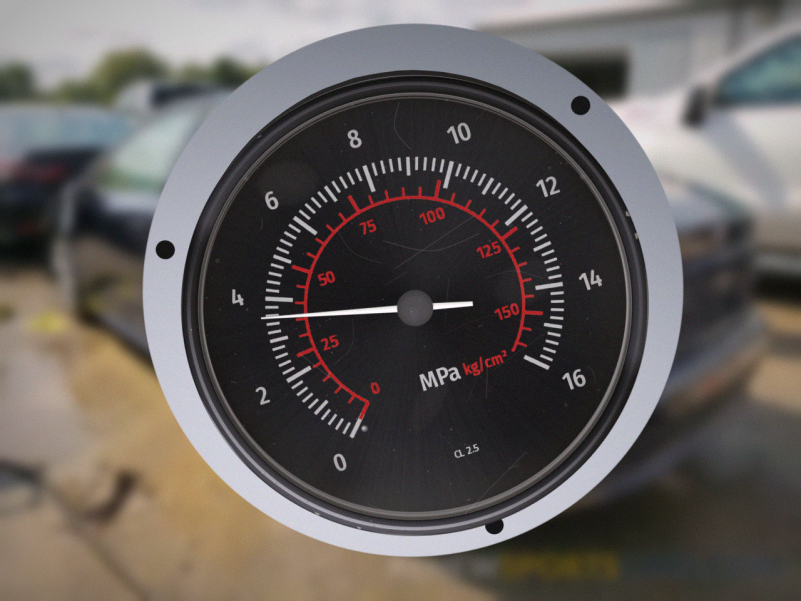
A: 3.6,MPa
